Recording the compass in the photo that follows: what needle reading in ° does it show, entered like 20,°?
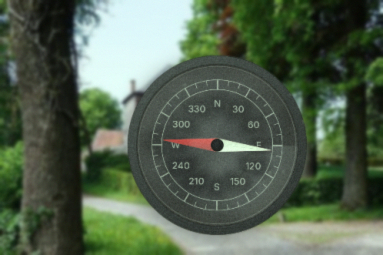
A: 275,°
